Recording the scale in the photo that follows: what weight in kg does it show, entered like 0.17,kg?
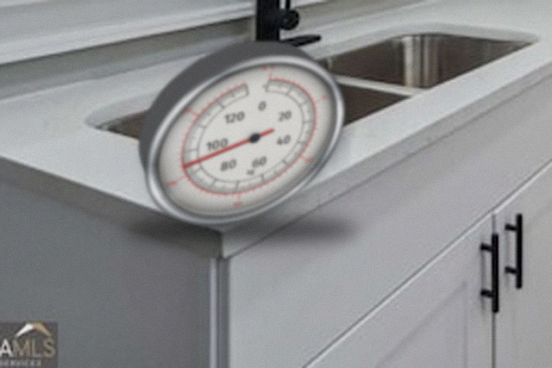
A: 95,kg
